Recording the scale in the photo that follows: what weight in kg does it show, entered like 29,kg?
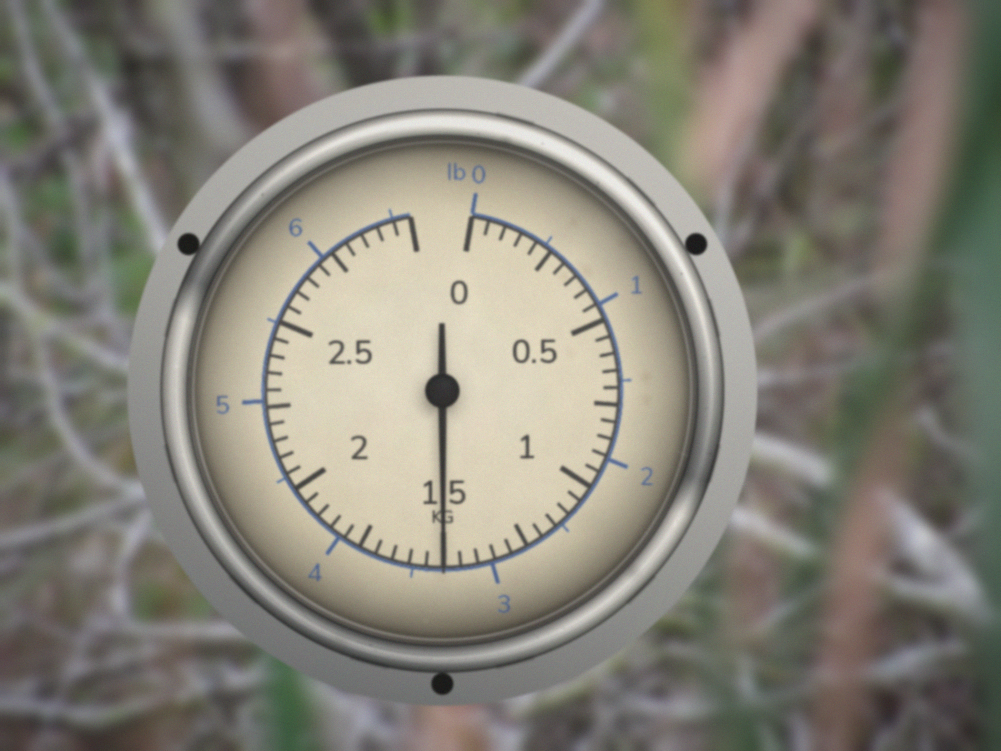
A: 1.5,kg
